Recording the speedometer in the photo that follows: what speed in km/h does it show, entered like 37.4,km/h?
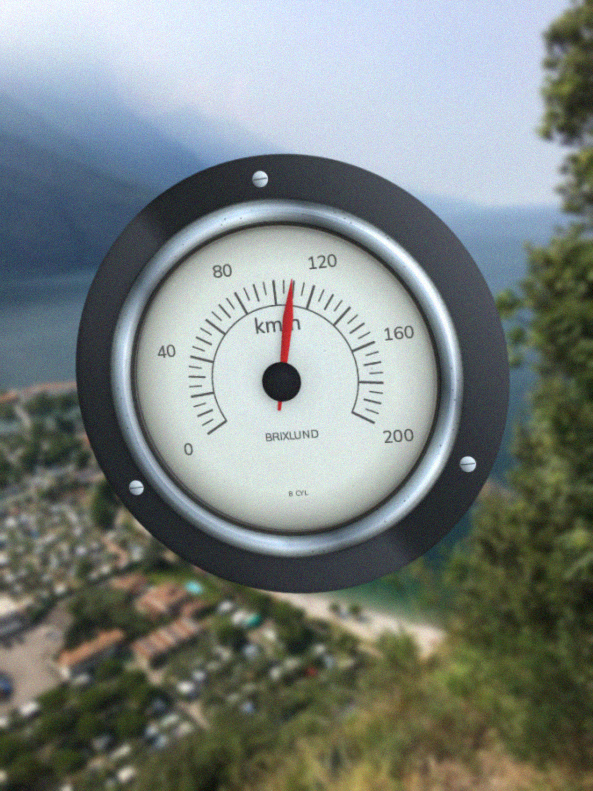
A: 110,km/h
